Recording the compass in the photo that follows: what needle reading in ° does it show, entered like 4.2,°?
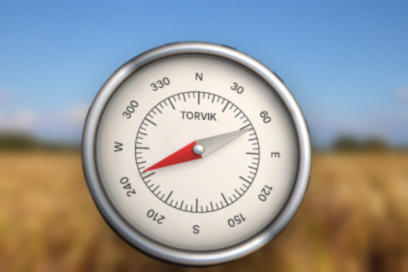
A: 245,°
